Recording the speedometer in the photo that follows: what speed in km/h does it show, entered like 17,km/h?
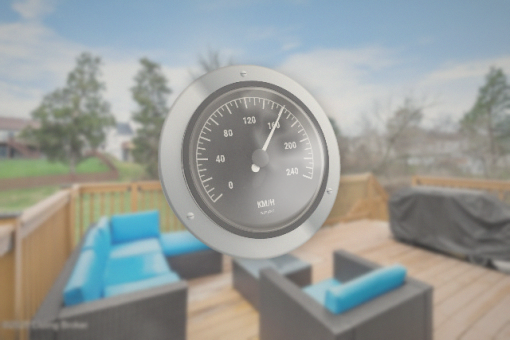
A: 160,km/h
